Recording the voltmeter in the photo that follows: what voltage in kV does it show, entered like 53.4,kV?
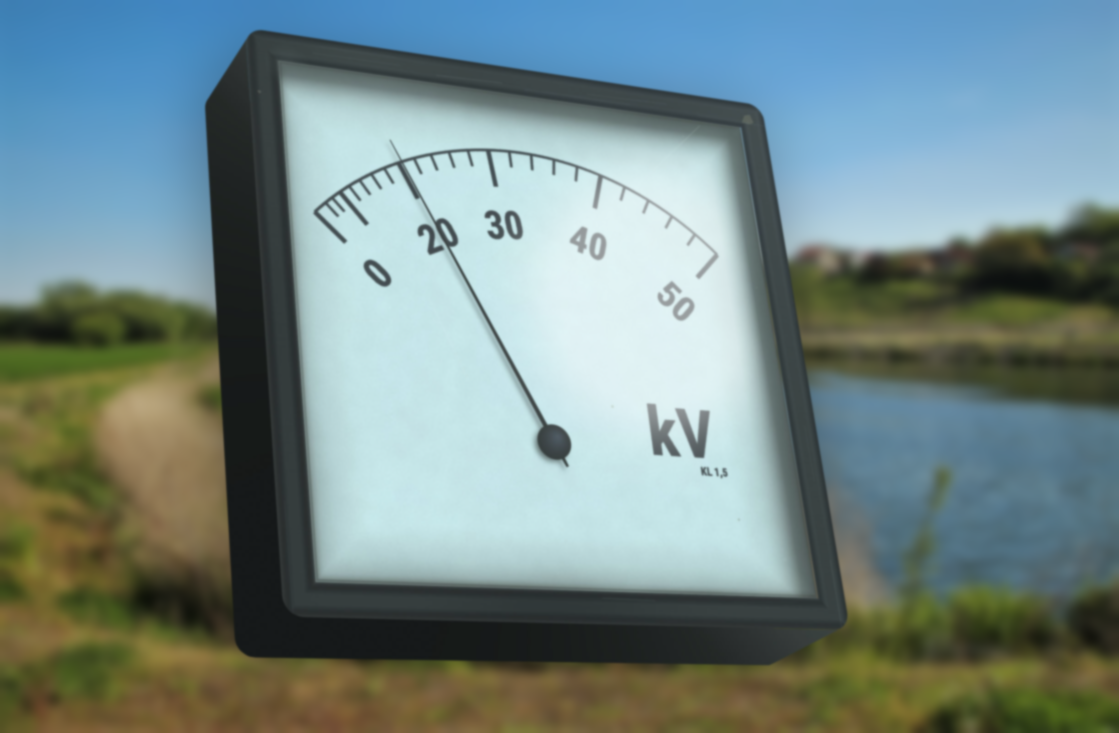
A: 20,kV
